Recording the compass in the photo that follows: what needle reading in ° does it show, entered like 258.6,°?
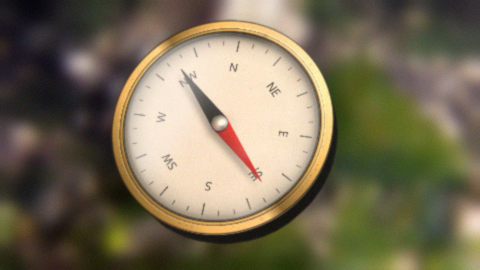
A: 135,°
